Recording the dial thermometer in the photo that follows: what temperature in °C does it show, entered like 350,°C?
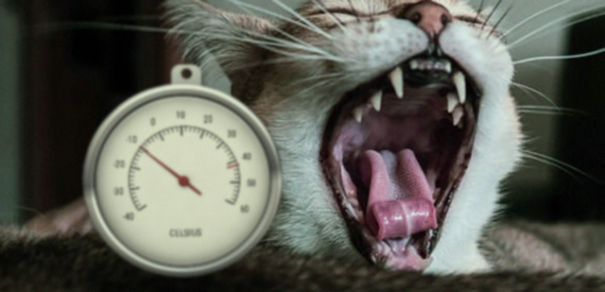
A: -10,°C
